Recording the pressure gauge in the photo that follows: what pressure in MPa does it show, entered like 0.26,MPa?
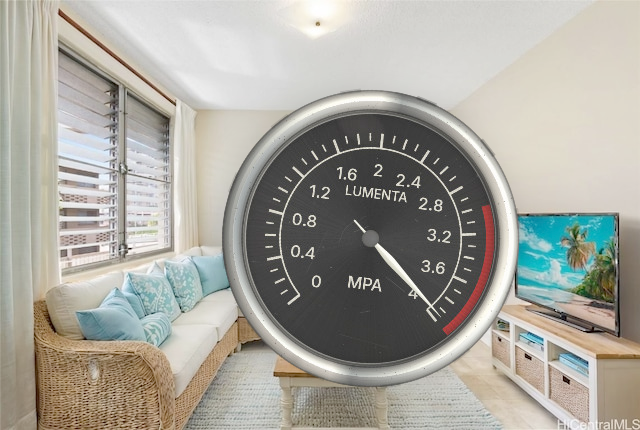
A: 3.95,MPa
